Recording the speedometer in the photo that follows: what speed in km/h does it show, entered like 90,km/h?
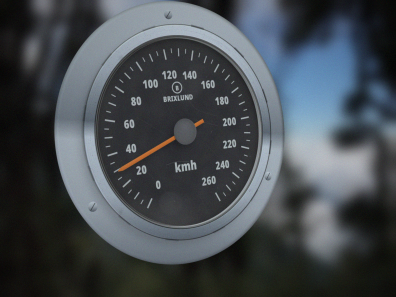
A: 30,km/h
